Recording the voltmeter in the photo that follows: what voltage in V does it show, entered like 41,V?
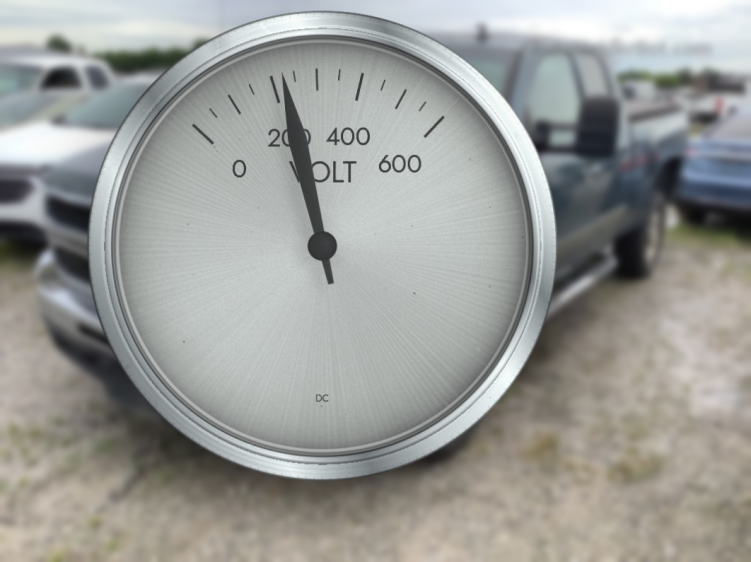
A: 225,V
